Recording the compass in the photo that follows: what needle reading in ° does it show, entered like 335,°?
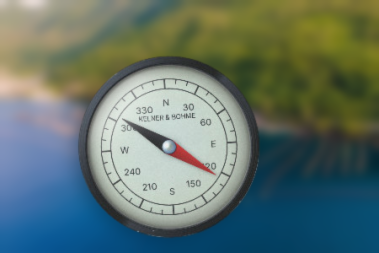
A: 125,°
